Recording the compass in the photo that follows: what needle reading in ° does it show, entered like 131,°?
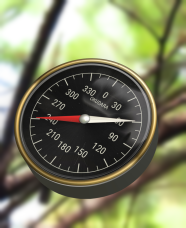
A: 240,°
